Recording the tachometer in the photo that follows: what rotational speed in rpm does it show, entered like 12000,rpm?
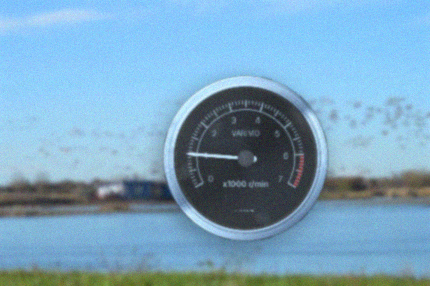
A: 1000,rpm
